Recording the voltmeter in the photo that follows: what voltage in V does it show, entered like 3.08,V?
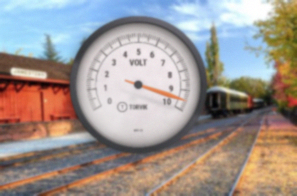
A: 9.5,V
